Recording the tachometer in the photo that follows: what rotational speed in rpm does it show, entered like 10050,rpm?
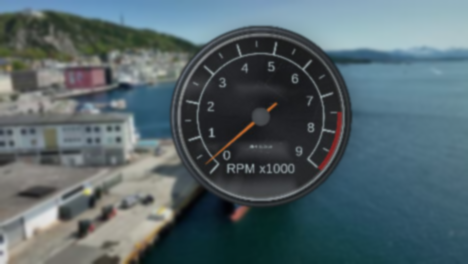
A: 250,rpm
